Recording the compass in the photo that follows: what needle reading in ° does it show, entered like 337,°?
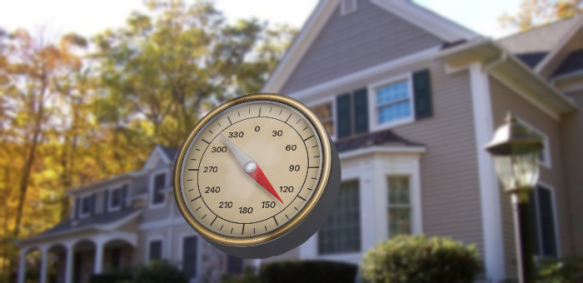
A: 135,°
